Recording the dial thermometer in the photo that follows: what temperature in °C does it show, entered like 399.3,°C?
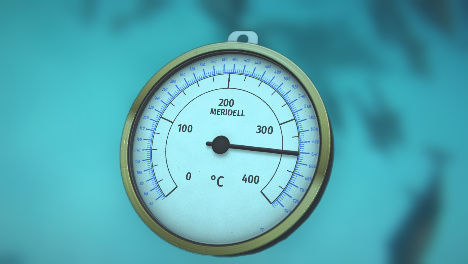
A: 340,°C
